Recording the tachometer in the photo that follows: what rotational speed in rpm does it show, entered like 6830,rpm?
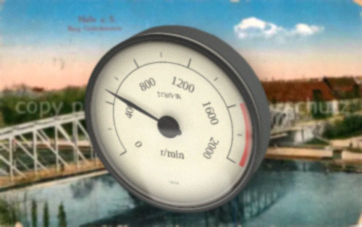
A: 500,rpm
